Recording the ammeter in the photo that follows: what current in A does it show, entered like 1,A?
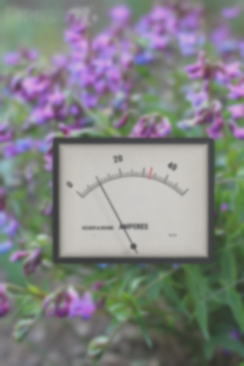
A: 10,A
